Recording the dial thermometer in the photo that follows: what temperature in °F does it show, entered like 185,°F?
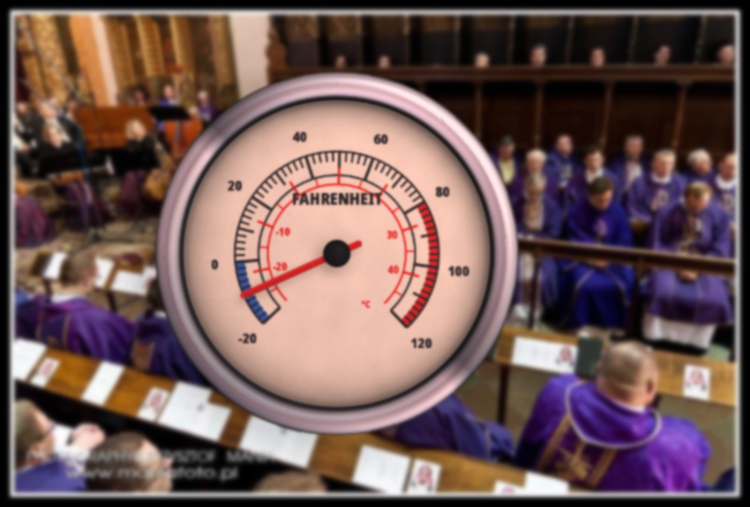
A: -10,°F
